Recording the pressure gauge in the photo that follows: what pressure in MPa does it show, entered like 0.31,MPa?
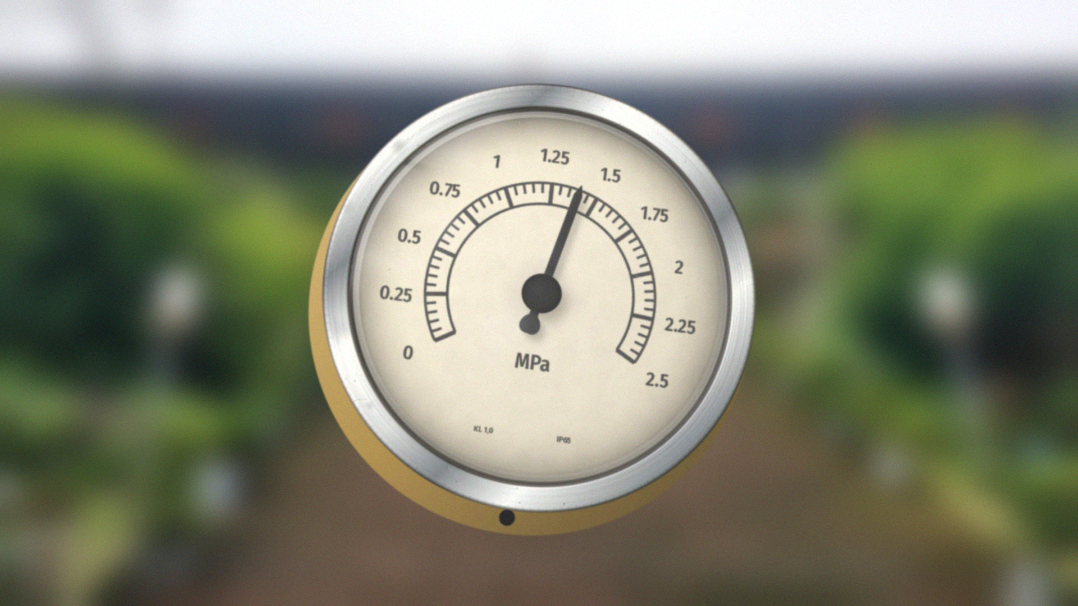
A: 1.4,MPa
